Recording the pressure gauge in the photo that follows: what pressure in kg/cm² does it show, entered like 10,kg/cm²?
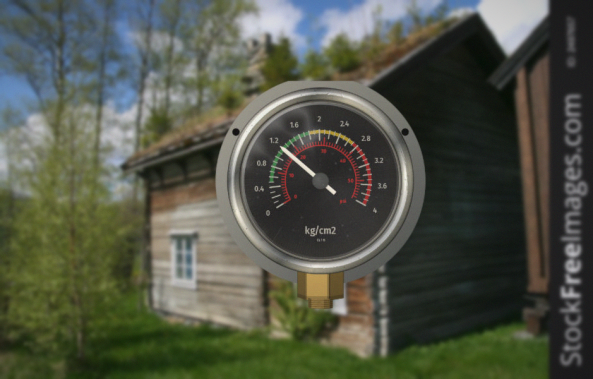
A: 1.2,kg/cm²
